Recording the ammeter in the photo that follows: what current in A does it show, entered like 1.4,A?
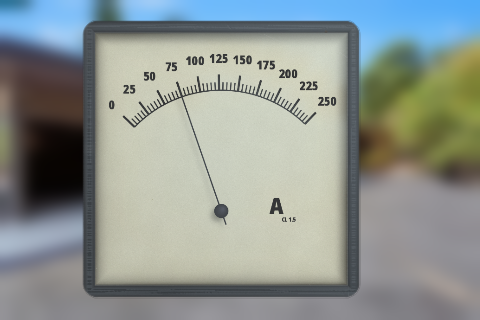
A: 75,A
